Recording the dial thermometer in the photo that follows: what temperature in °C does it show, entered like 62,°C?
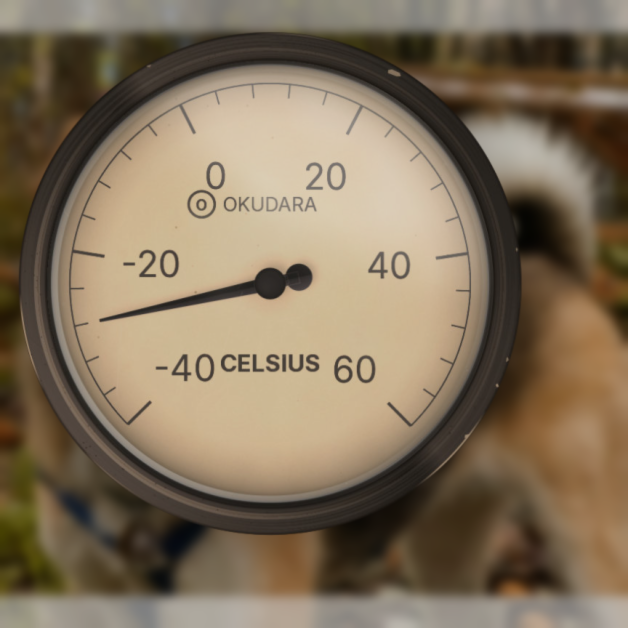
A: -28,°C
